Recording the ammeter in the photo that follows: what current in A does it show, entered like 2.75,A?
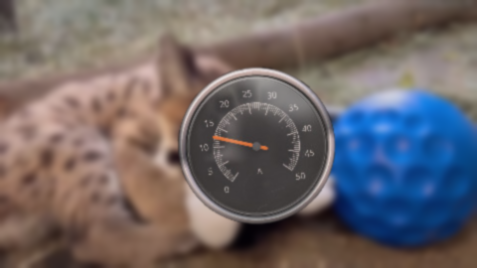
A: 12.5,A
